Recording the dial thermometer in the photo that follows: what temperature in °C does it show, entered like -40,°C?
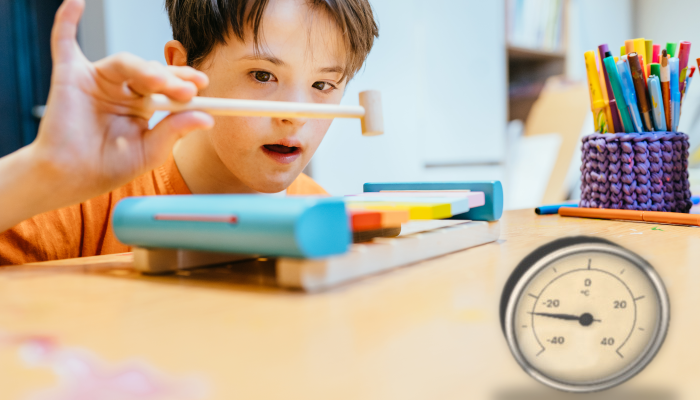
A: -25,°C
